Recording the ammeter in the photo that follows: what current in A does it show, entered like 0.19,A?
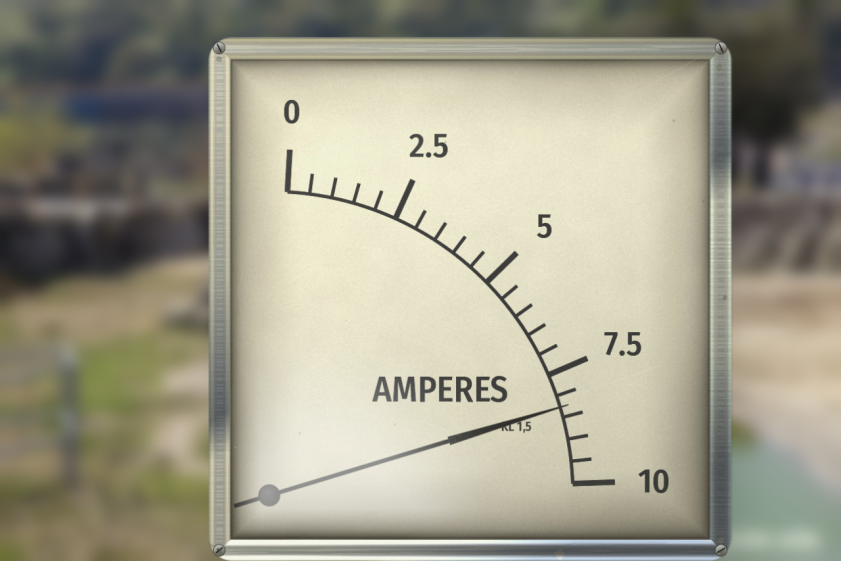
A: 8.25,A
